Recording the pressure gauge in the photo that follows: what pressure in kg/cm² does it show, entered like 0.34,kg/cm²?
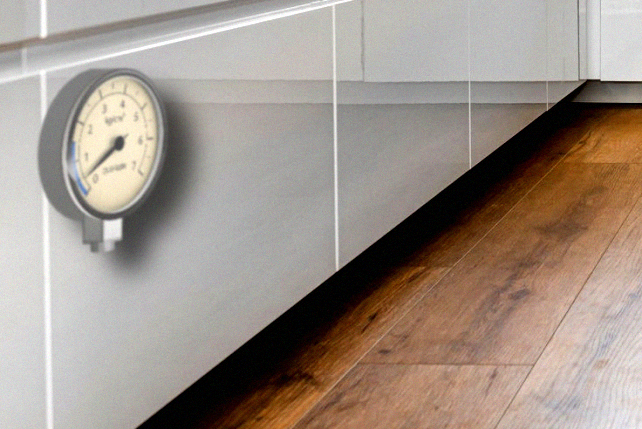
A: 0.5,kg/cm²
